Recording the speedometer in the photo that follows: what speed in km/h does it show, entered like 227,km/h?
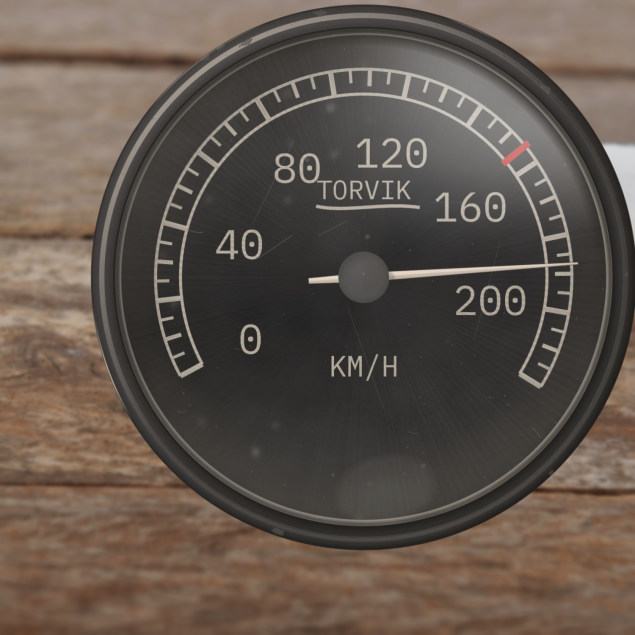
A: 187.5,km/h
